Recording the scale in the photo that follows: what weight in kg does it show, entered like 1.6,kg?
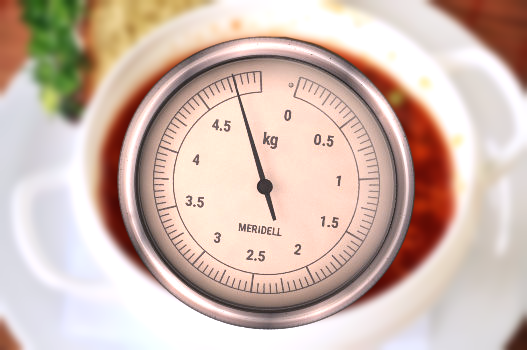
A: 4.8,kg
